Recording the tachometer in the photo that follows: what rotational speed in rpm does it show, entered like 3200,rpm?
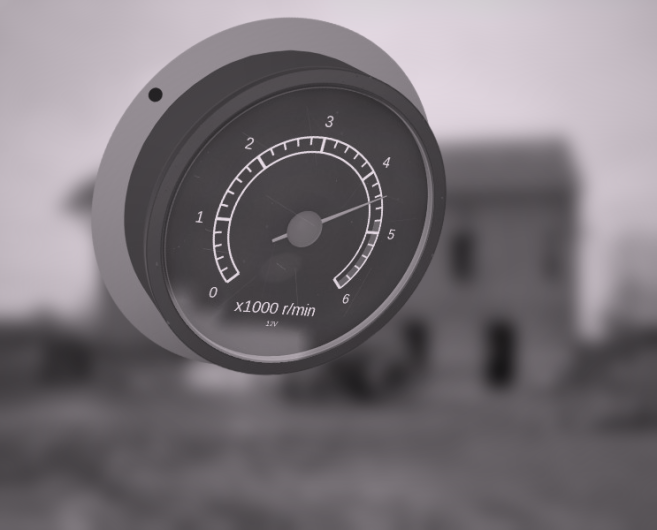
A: 4400,rpm
